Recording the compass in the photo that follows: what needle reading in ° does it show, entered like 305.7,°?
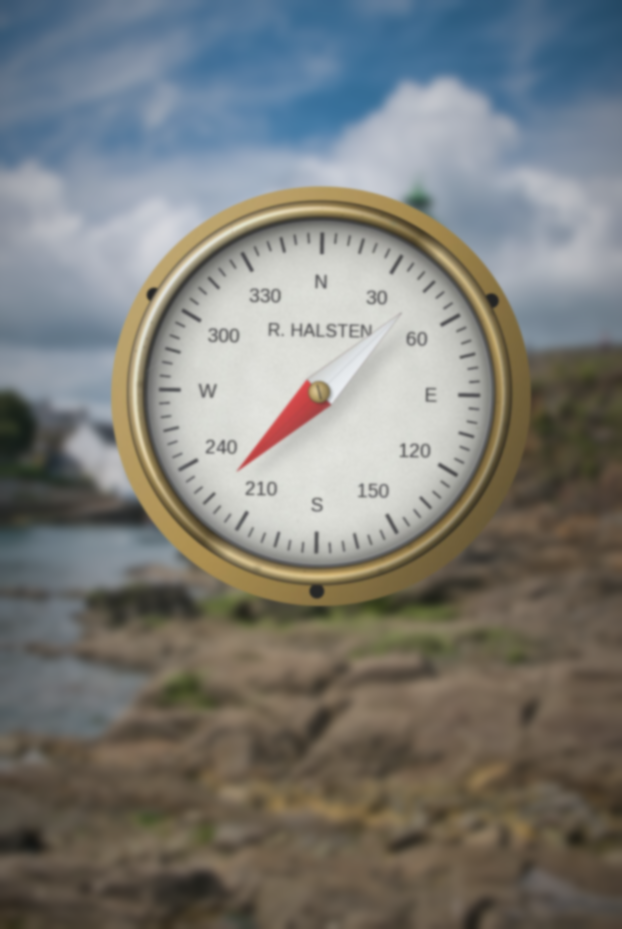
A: 225,°
